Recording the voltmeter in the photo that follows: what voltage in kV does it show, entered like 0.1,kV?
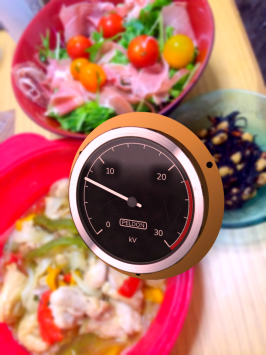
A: 7,kV
